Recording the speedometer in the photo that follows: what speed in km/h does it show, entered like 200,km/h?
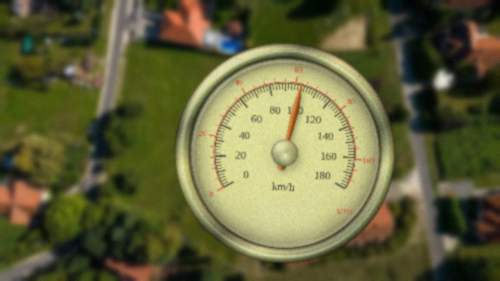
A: 100,km/h
